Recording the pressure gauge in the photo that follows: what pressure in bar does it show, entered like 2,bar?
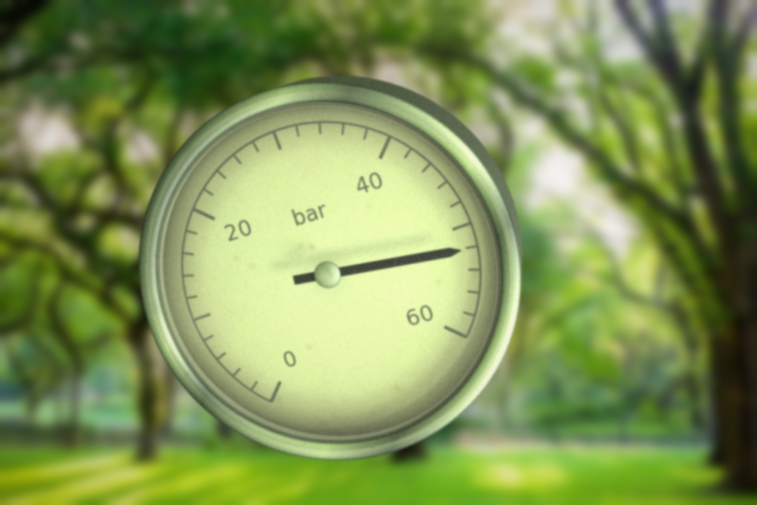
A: 52,bar
